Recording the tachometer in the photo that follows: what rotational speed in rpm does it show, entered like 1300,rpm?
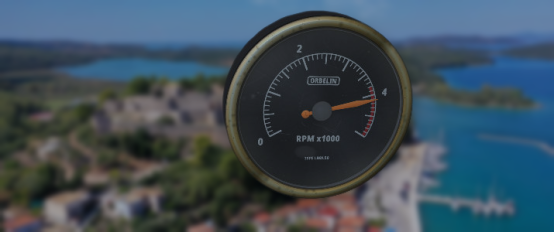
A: 4100,rpm
